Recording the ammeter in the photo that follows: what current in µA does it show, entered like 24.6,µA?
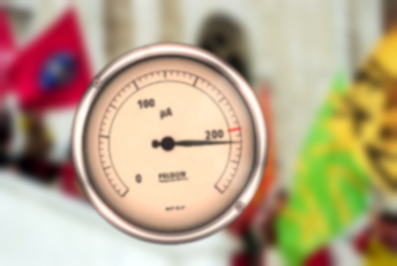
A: 210,µA
